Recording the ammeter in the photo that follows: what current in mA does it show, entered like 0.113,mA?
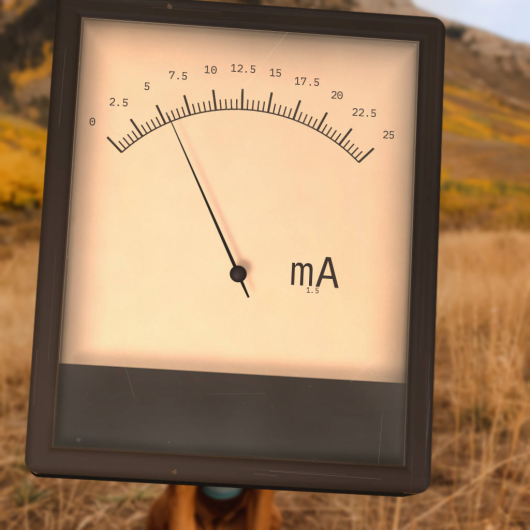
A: 5.5,mA
